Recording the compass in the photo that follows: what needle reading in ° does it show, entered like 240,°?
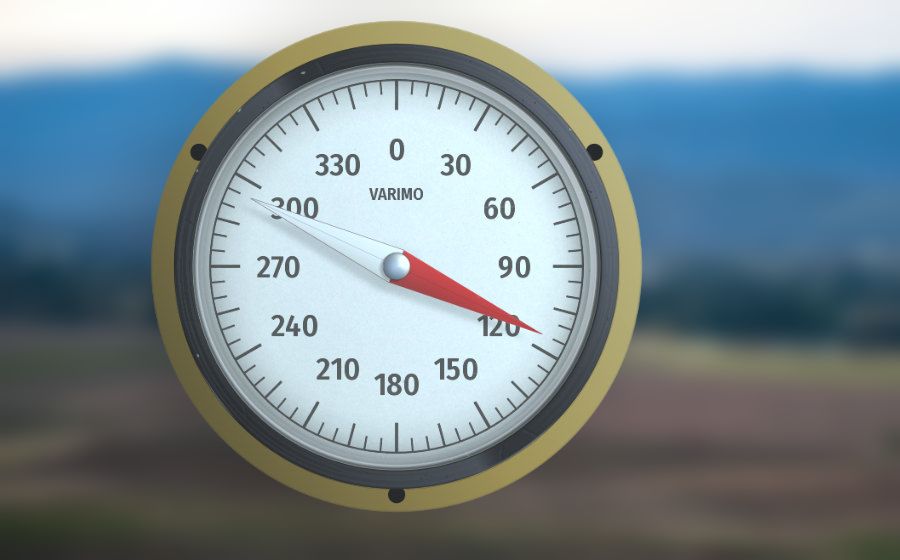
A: 115,°
